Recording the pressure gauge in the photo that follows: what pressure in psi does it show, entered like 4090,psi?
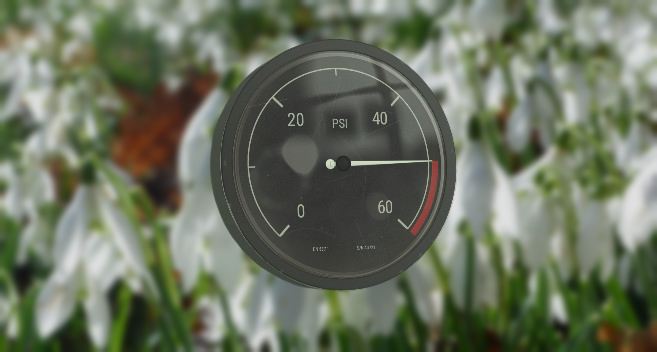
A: 50,psi
